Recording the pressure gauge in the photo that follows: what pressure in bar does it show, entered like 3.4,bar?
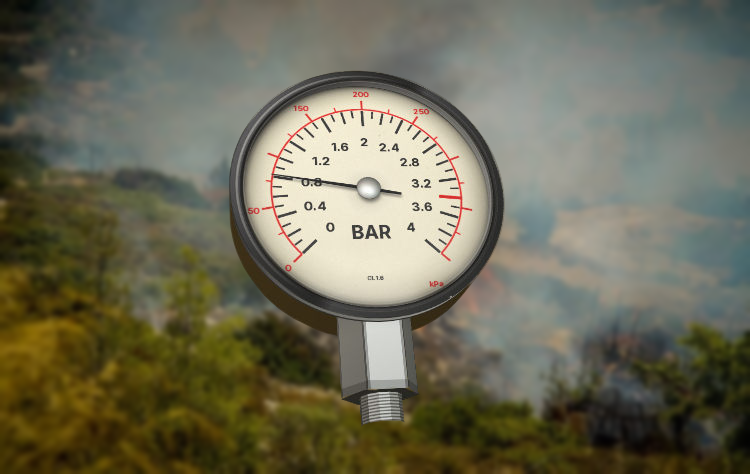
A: 0.8,bar
